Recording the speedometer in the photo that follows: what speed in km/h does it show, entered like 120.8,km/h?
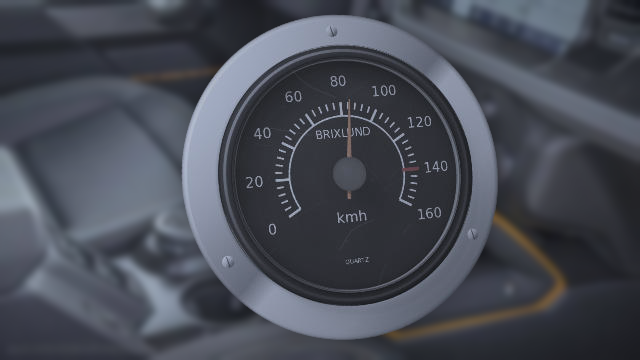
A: 84,km/h
